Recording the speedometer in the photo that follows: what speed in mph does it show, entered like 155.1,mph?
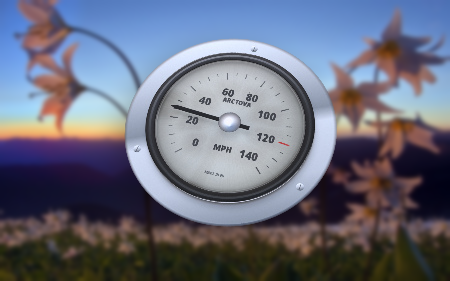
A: 25,mph
